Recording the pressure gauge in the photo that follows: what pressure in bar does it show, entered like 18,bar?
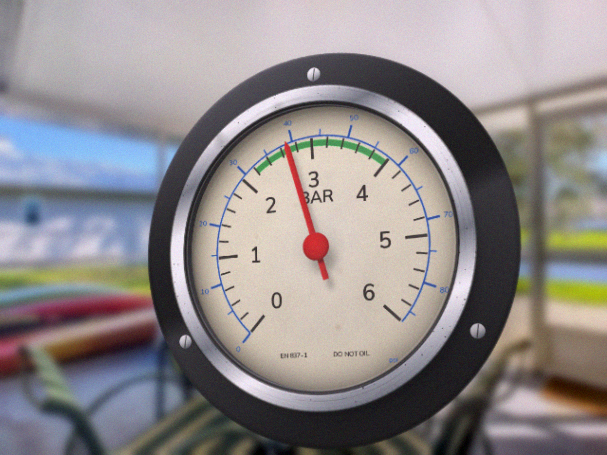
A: 2.7,bar
